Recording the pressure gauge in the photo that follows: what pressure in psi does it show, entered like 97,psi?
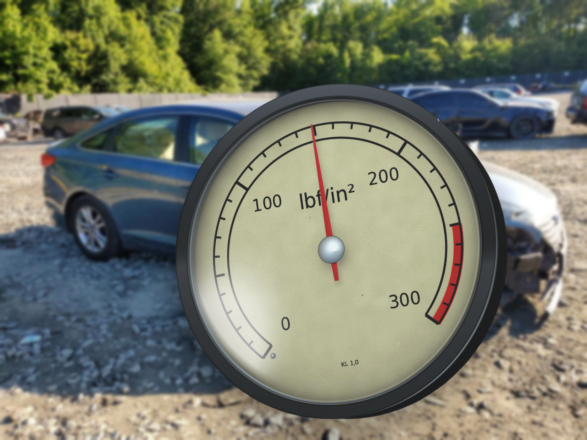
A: 150,psi
